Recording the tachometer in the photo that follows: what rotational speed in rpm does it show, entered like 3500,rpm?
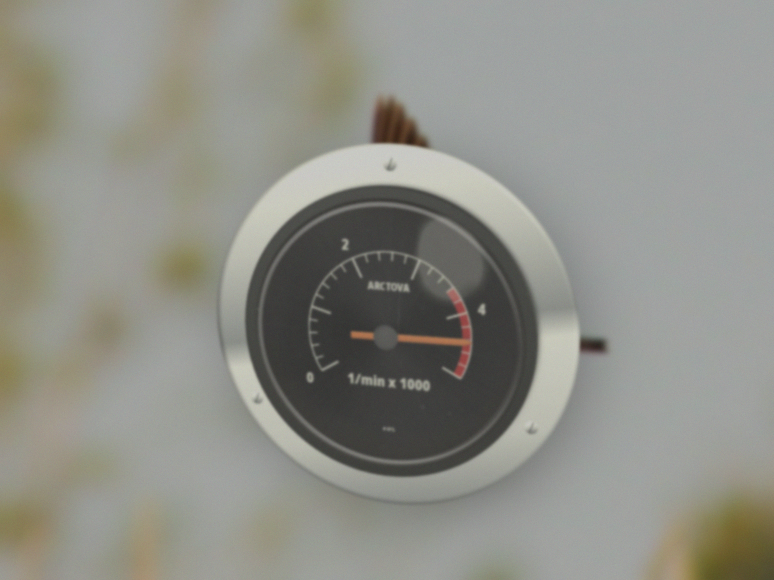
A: 4400,rpm
